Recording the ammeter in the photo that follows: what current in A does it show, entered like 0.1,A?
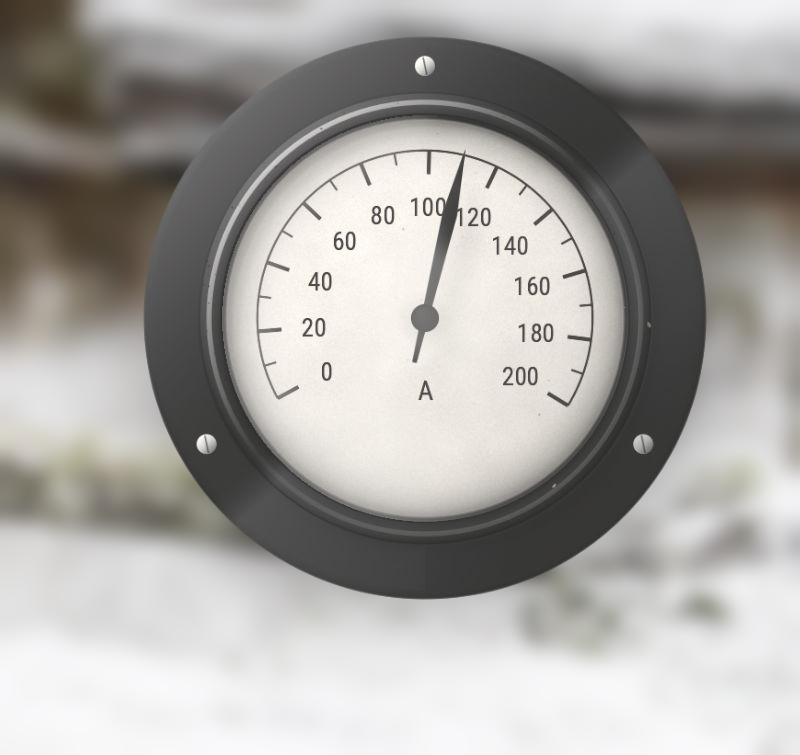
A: 110,A
